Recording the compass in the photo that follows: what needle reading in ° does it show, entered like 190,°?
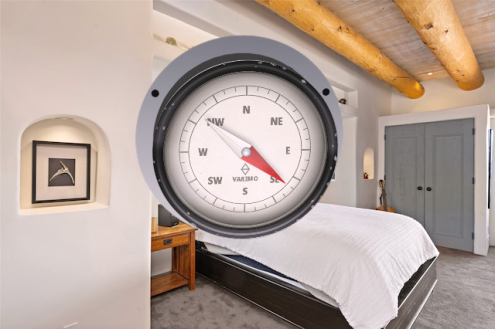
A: 130,°
